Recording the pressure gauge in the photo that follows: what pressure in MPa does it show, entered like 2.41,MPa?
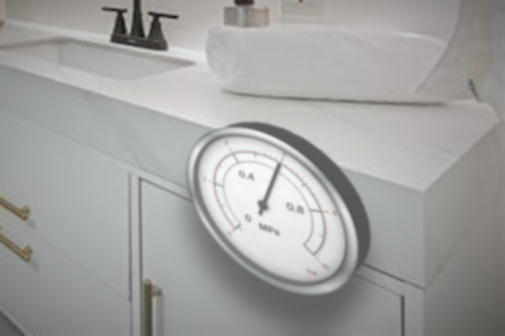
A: 0.6,MPa
